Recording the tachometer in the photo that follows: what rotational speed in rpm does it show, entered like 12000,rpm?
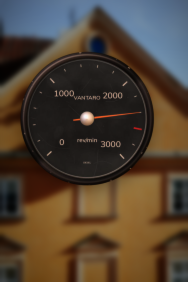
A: 2400,rpm
